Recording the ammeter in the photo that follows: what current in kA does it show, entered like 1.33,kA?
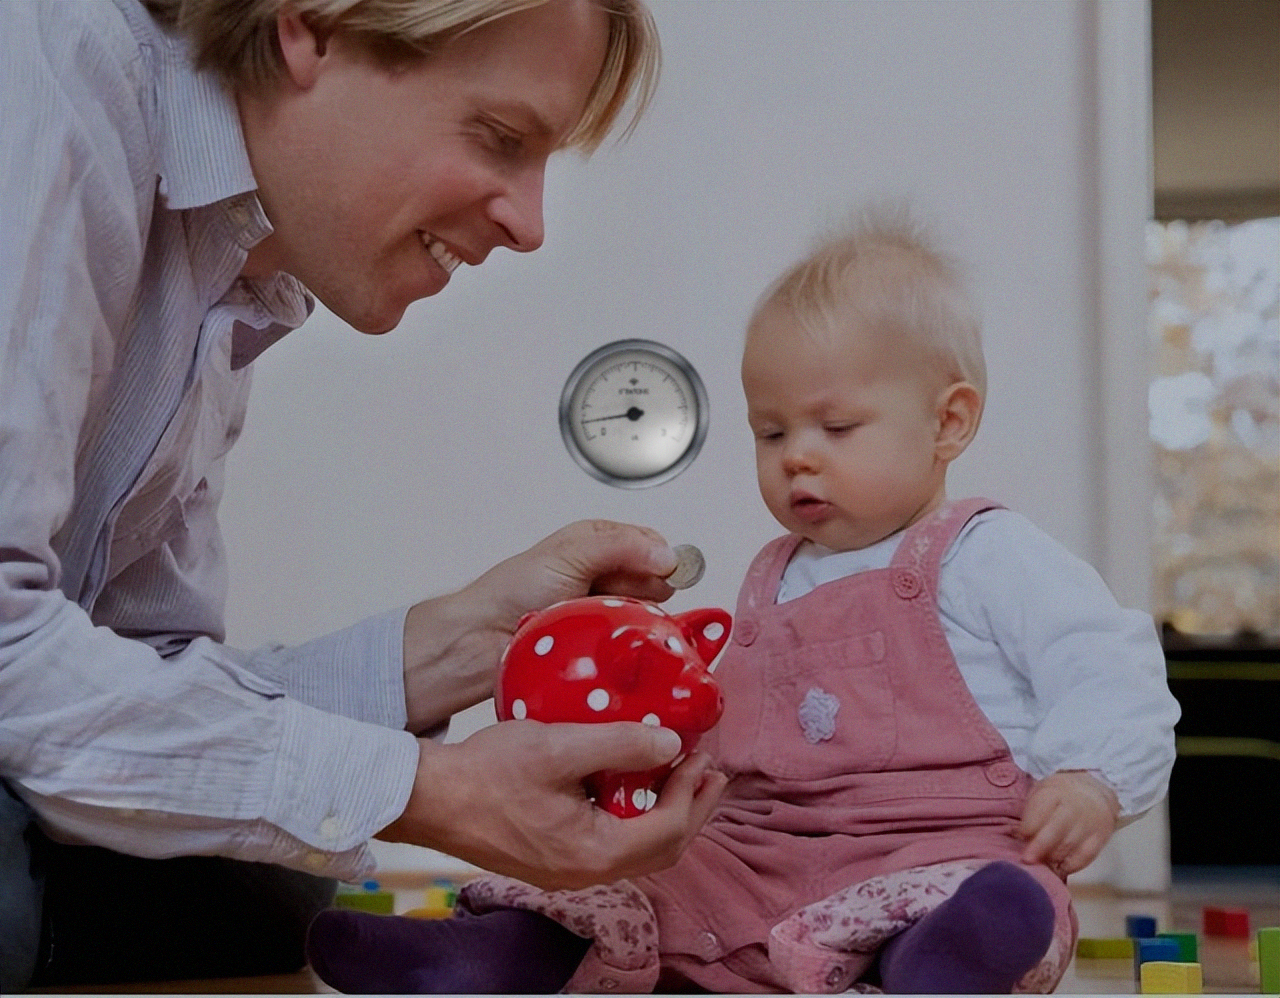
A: 0.25,kA
